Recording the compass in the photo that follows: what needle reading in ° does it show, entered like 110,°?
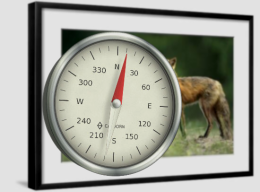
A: 10,°
